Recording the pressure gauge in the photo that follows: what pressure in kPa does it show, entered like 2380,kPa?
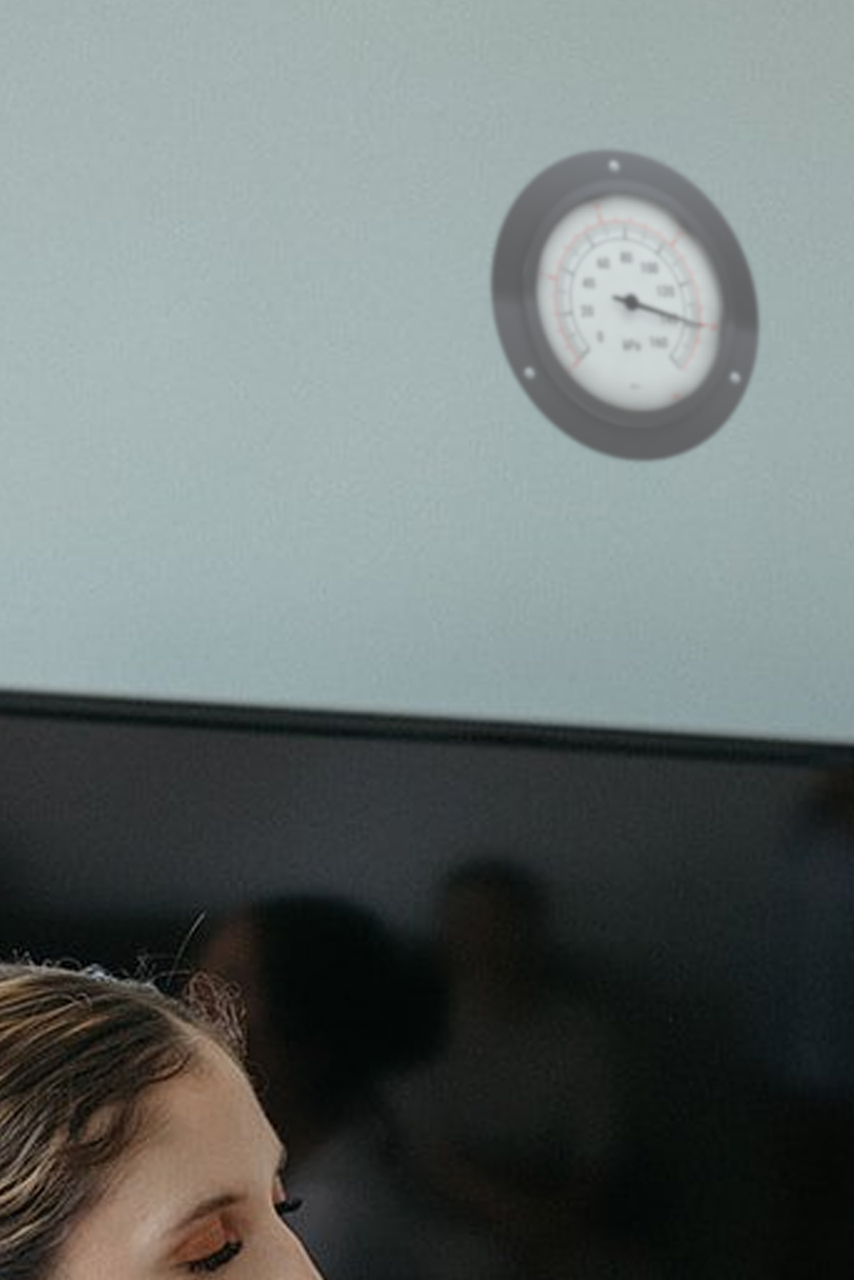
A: 140,kPa
